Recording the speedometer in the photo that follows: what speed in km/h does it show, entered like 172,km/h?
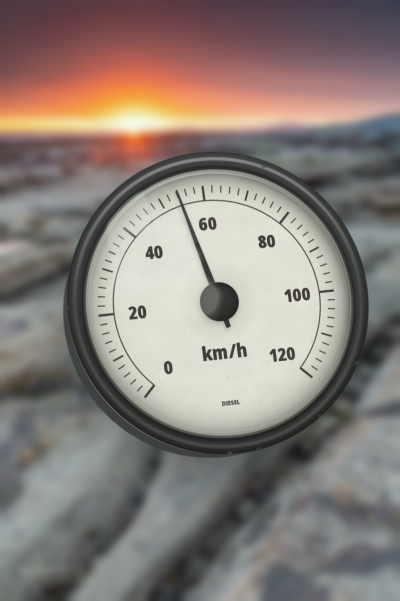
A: 54,km/h
